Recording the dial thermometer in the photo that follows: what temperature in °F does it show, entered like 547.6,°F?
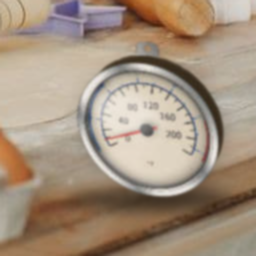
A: 10,°F
